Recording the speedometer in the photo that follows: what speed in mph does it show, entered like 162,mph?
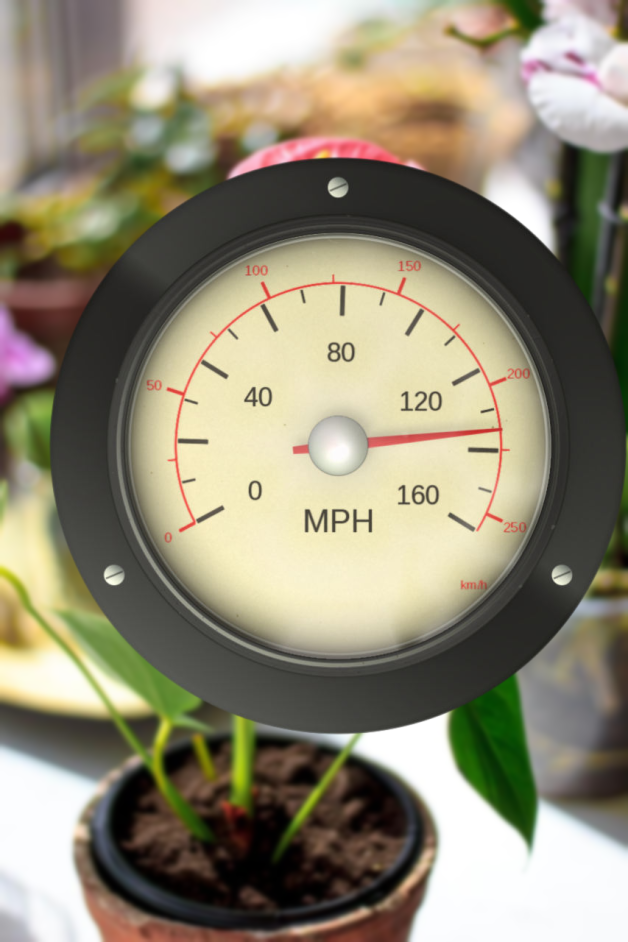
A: 135,mph
